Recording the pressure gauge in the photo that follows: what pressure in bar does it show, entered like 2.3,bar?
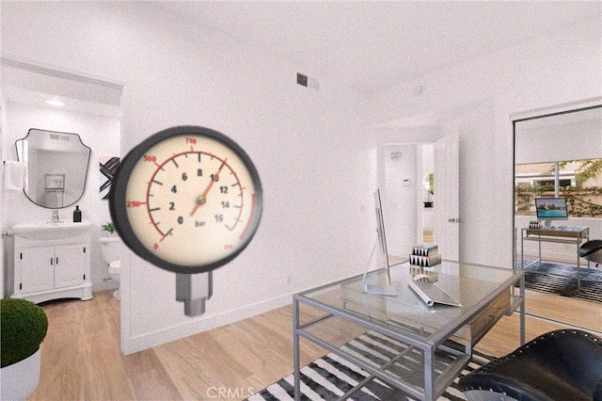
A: 10,bar
